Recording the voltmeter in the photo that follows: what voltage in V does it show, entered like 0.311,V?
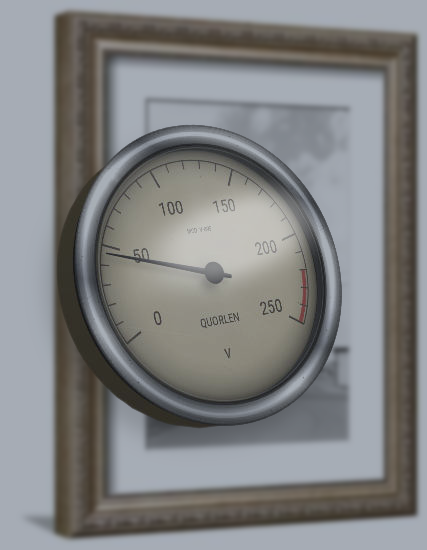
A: 45,V
